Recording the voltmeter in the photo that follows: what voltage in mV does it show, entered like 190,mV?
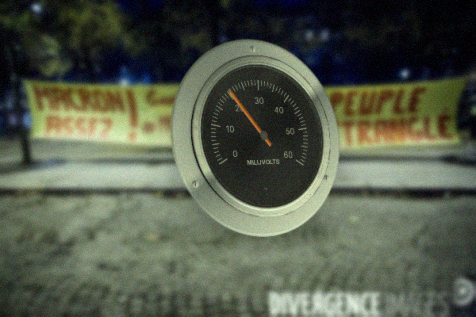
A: 20,mV
